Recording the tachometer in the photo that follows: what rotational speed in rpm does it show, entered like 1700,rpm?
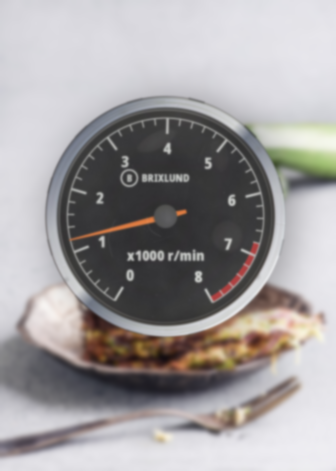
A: 1200,rpm
